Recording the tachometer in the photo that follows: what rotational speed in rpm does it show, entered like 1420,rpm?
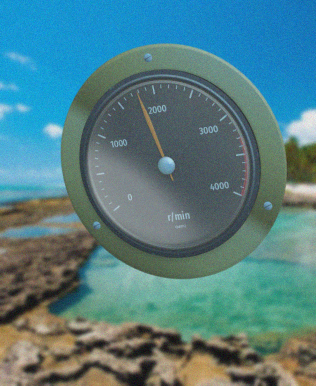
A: 1800,rpm
